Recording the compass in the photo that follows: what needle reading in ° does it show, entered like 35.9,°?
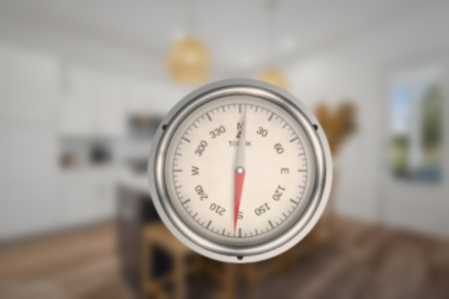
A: 185,°
